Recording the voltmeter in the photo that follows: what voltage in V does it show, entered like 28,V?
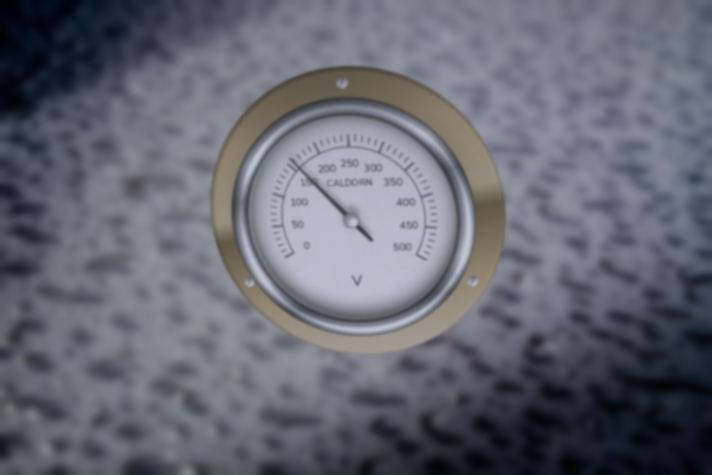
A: 160,V
